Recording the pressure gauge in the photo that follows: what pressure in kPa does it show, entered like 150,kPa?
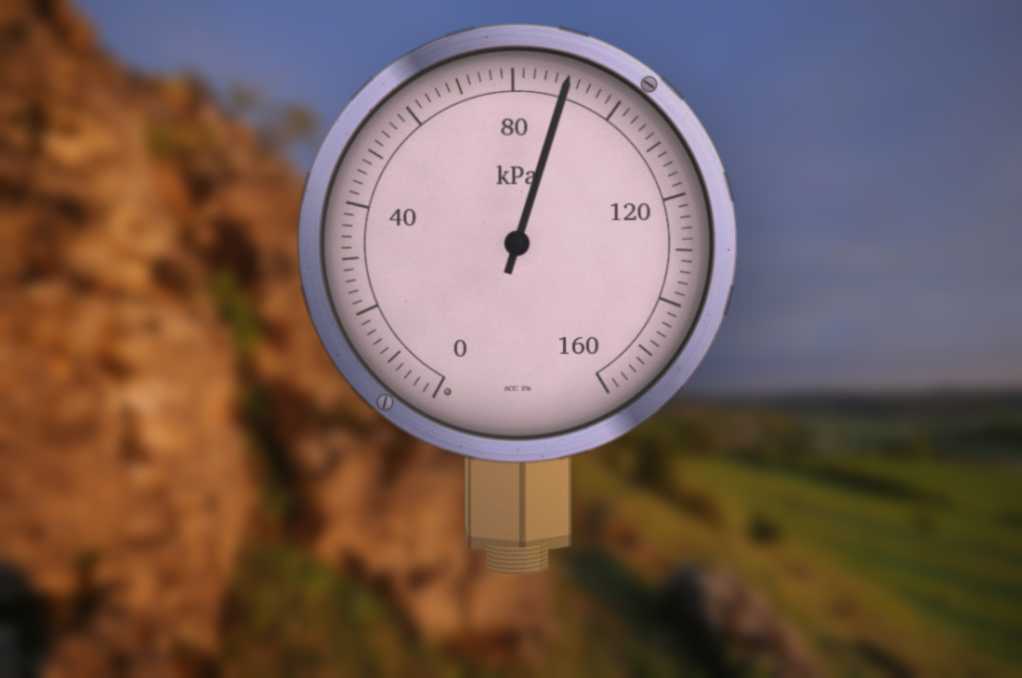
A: 90,kPa
